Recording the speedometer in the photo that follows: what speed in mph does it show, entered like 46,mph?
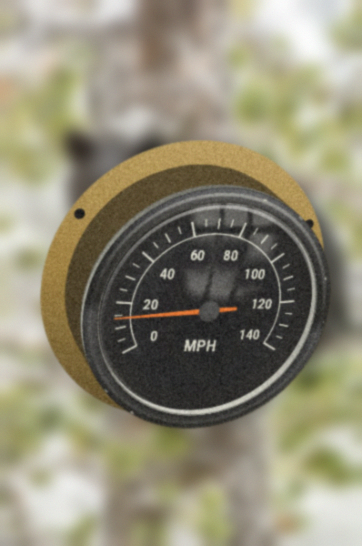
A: 15,mph
